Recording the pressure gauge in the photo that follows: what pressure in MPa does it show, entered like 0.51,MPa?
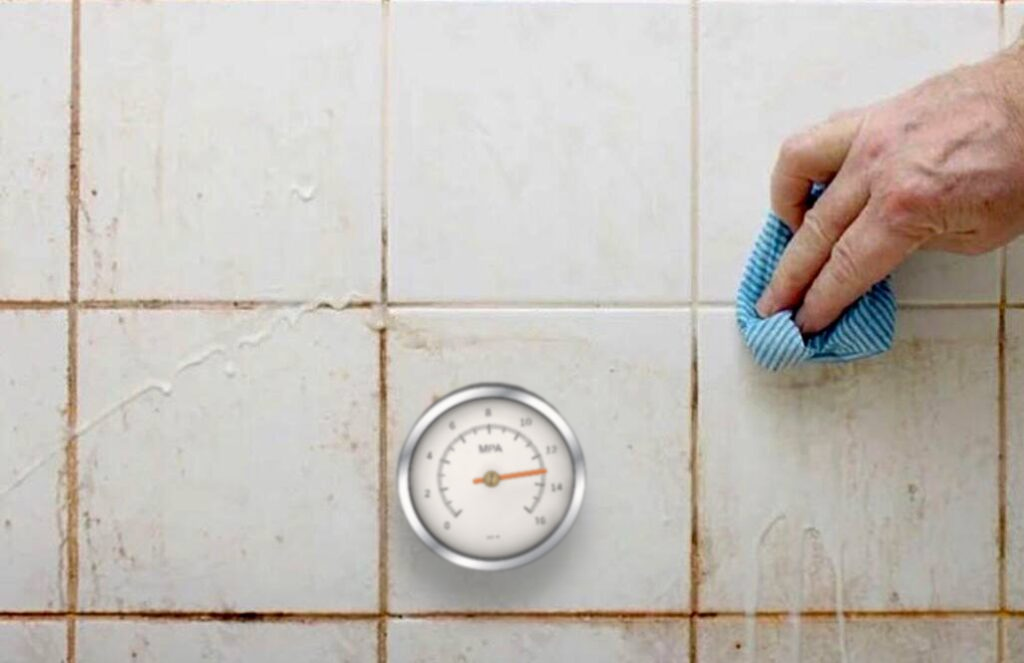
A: 13,MPa
